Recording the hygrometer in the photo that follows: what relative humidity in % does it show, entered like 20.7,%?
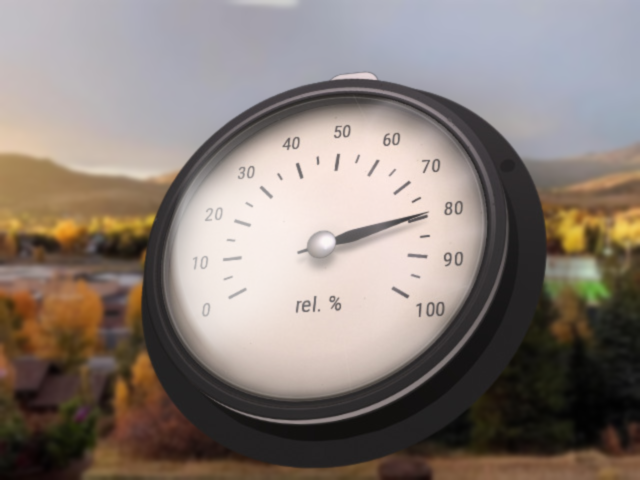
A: 80,%
